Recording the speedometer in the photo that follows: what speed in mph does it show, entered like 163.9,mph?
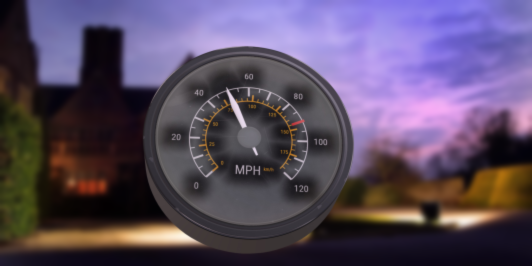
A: 50,mph
